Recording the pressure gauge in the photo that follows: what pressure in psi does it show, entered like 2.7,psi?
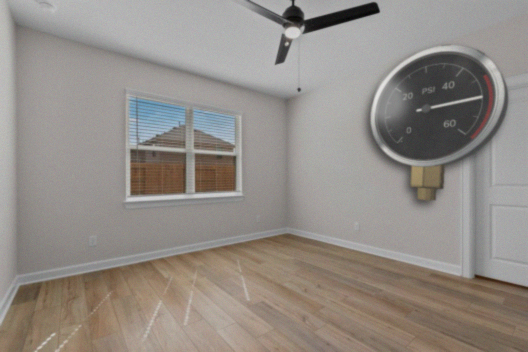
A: 50,psi
